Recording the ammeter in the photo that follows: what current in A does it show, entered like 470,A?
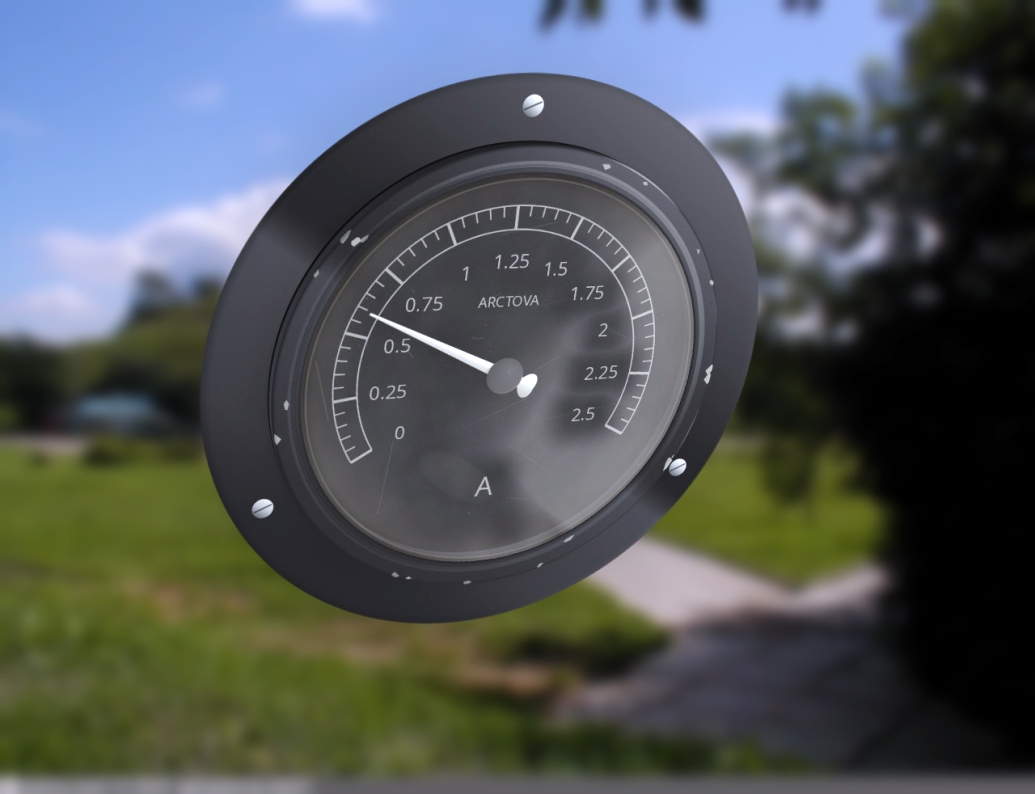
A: 0.6,A
